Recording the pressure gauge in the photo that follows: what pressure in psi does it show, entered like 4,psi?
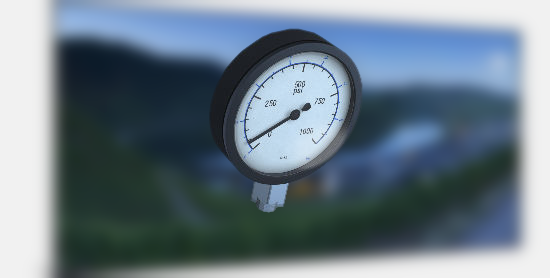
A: 50,psi
